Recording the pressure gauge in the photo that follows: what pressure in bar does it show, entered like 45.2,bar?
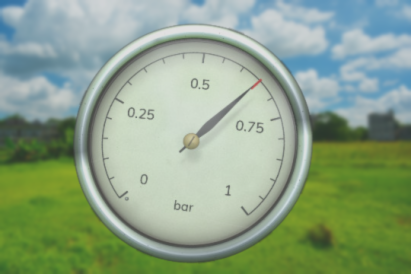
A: 0.65,bar
